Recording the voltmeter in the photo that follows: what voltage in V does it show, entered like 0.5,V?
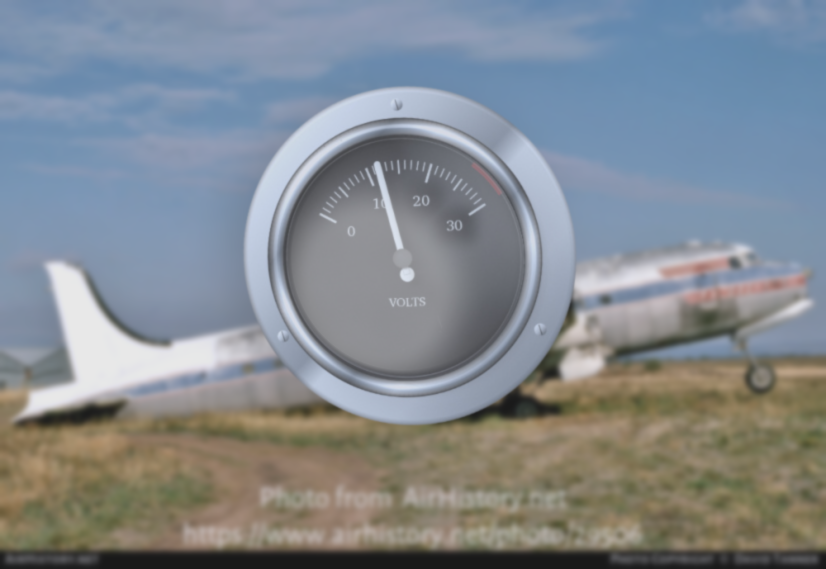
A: 12,V
